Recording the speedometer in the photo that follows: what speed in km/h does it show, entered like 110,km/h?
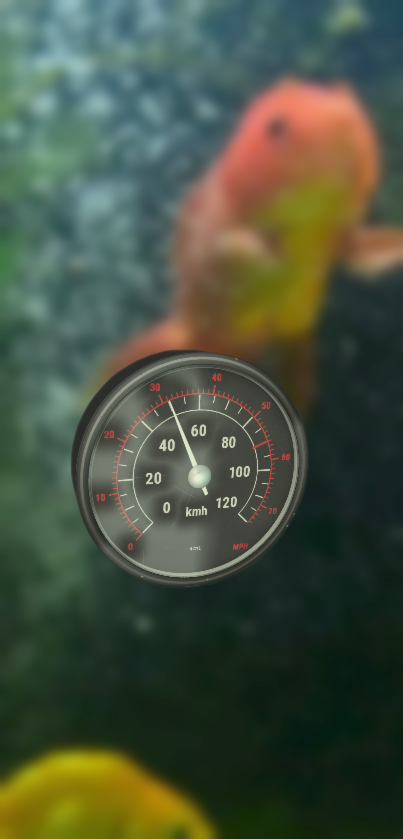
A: 50,km/h
